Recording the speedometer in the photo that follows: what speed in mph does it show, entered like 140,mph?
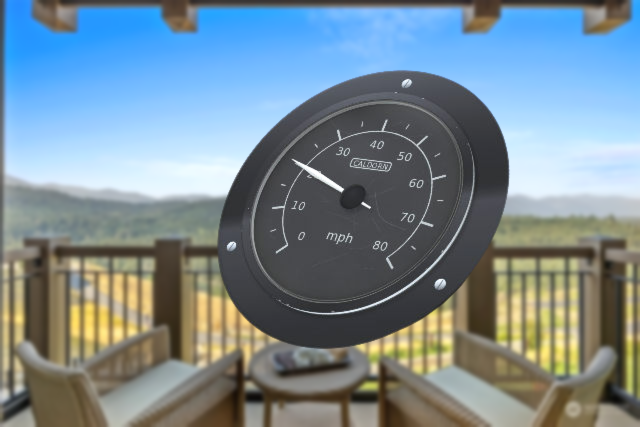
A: 20,mph
